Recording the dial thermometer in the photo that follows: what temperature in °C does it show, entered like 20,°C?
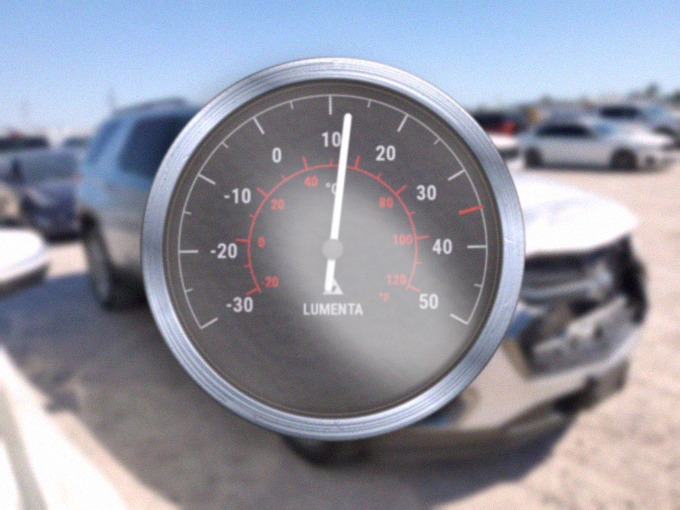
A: 12.5,°C
